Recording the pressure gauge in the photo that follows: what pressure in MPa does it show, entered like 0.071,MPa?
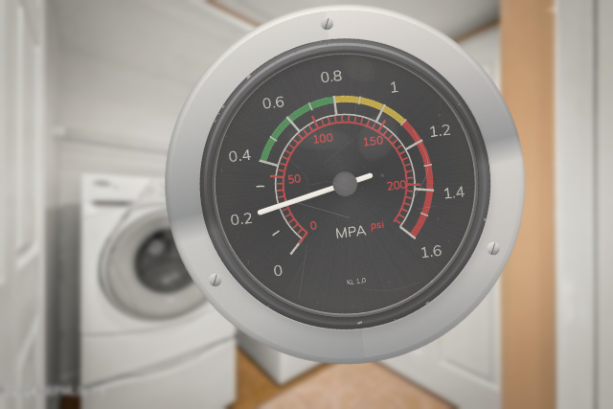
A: 0.2,MPa
